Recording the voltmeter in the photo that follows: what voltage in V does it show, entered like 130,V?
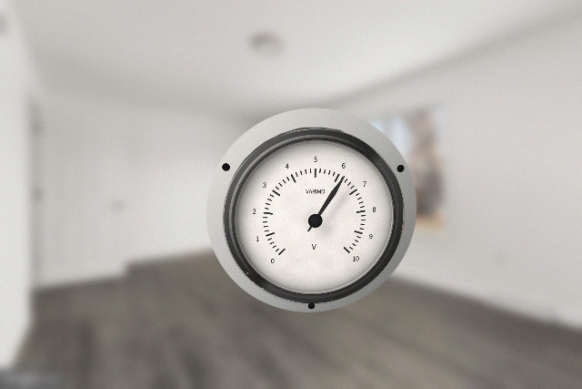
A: 6.2,V
